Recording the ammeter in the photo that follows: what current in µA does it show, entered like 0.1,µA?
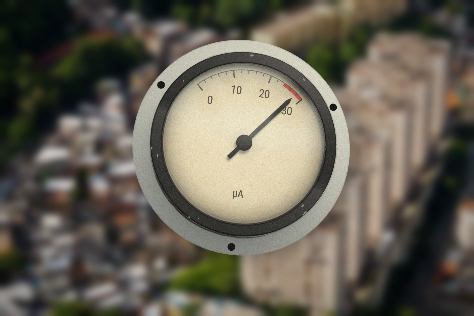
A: 28,µA
